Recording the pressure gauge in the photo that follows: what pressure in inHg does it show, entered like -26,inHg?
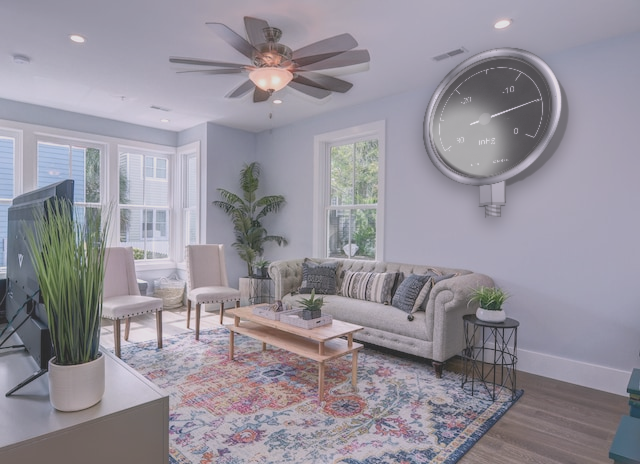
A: -5,inHg
